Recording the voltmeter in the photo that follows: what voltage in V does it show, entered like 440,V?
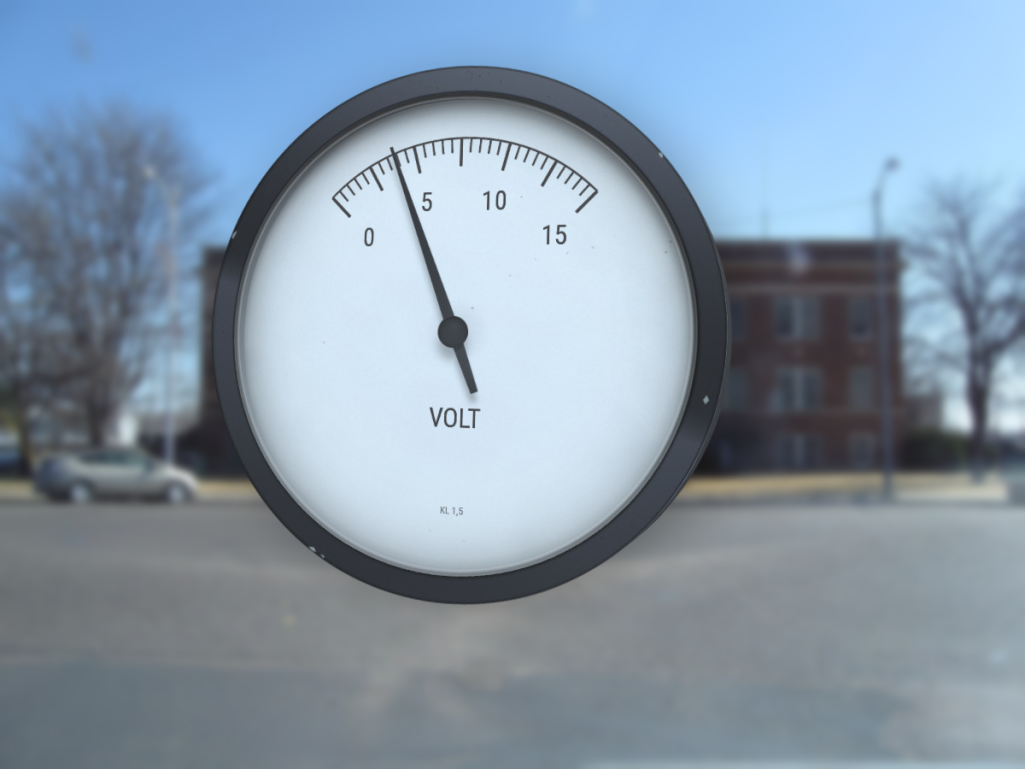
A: 4,V
